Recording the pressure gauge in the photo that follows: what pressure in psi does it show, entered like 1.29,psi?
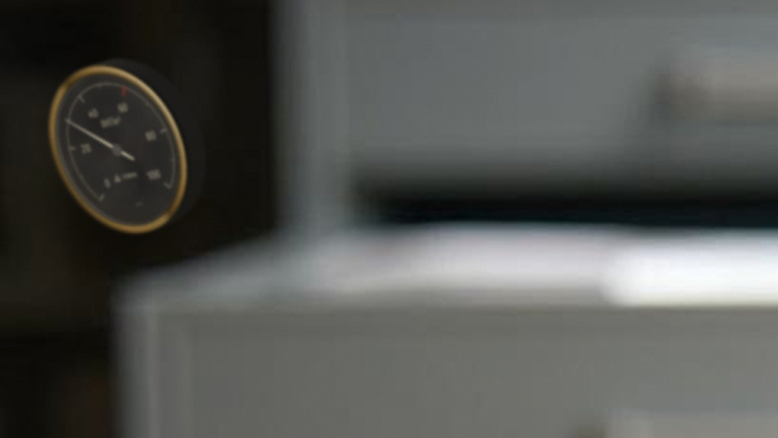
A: 30,psi
